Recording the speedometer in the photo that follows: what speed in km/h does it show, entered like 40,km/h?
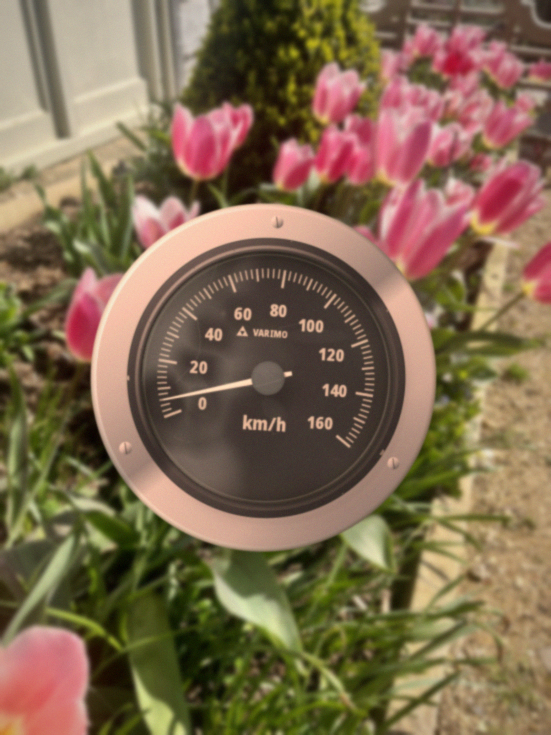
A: 6,km/h
